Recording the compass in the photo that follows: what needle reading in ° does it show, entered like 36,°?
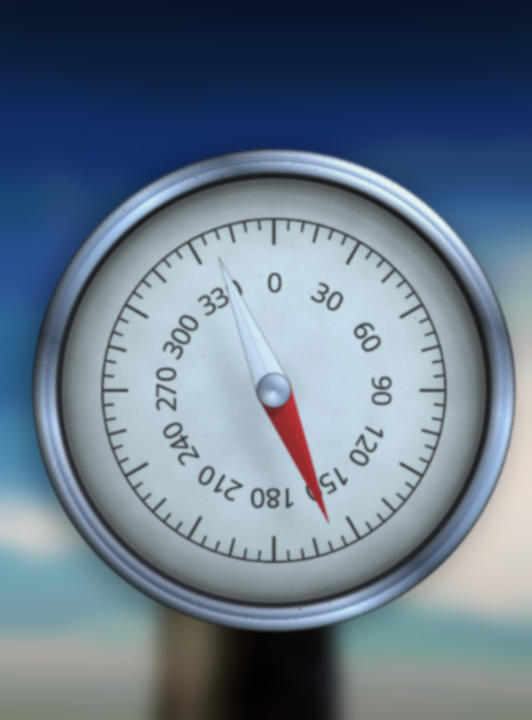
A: 157.5,°
